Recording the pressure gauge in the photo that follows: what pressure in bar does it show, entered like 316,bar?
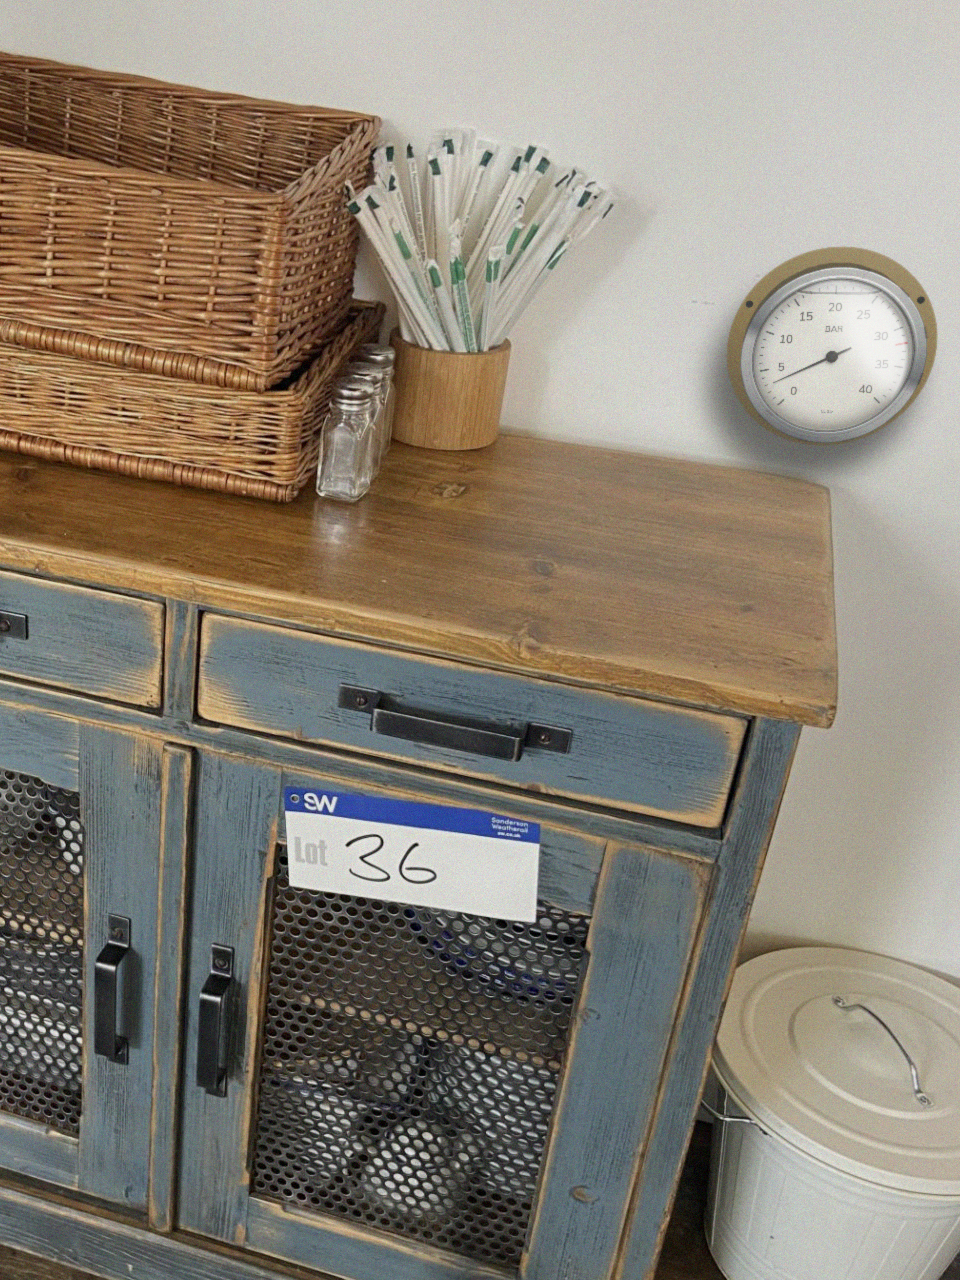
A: 3,bar
